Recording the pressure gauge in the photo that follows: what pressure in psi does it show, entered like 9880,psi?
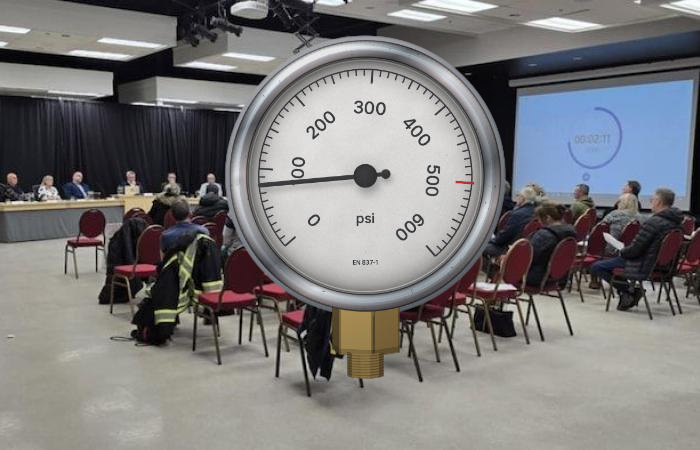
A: 80,psi
